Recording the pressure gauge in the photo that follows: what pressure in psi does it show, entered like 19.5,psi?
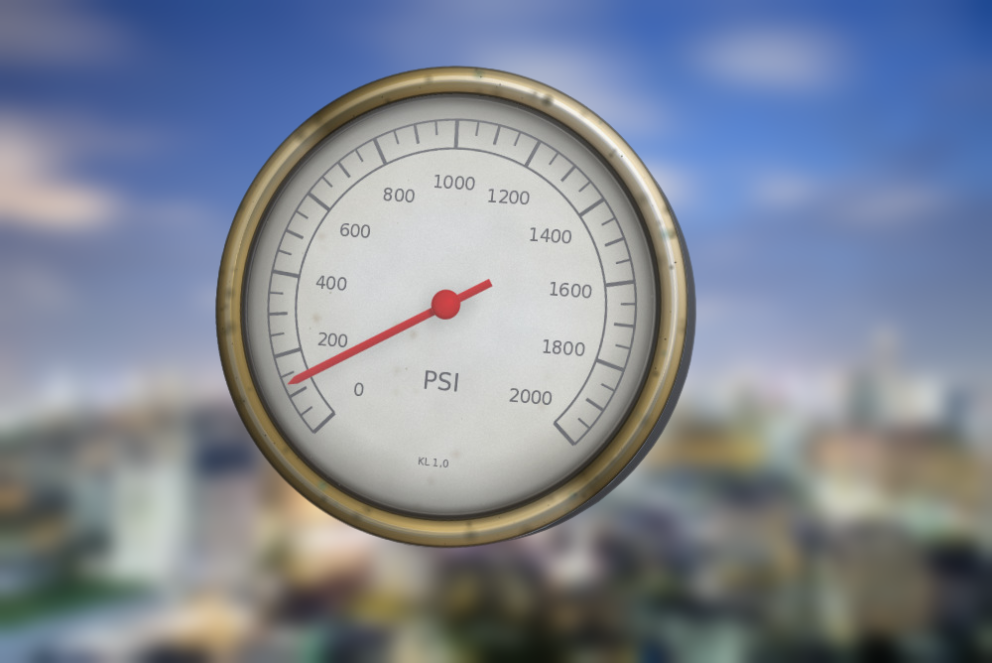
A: 125,psi
